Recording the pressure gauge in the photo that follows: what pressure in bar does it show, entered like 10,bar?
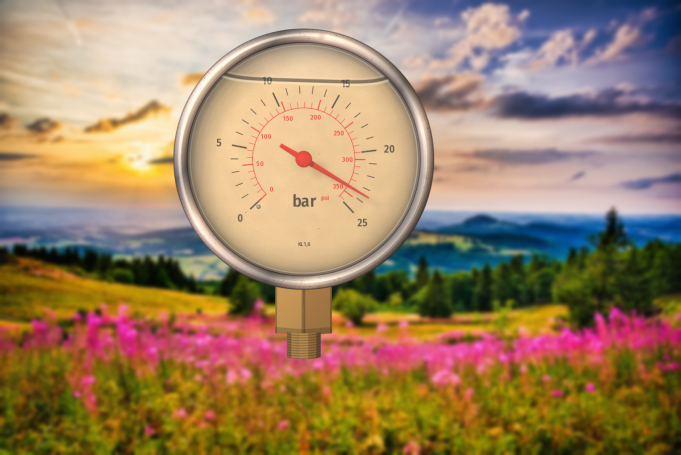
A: 23.5,bar
